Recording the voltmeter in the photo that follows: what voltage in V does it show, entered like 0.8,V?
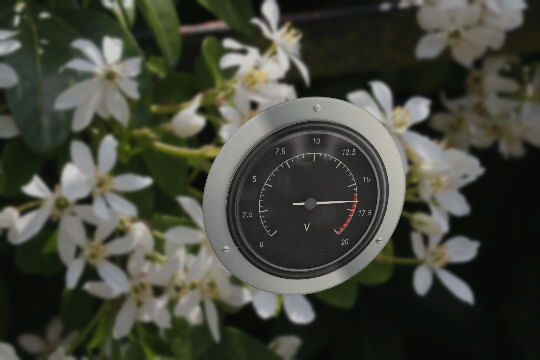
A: 16.5,V
